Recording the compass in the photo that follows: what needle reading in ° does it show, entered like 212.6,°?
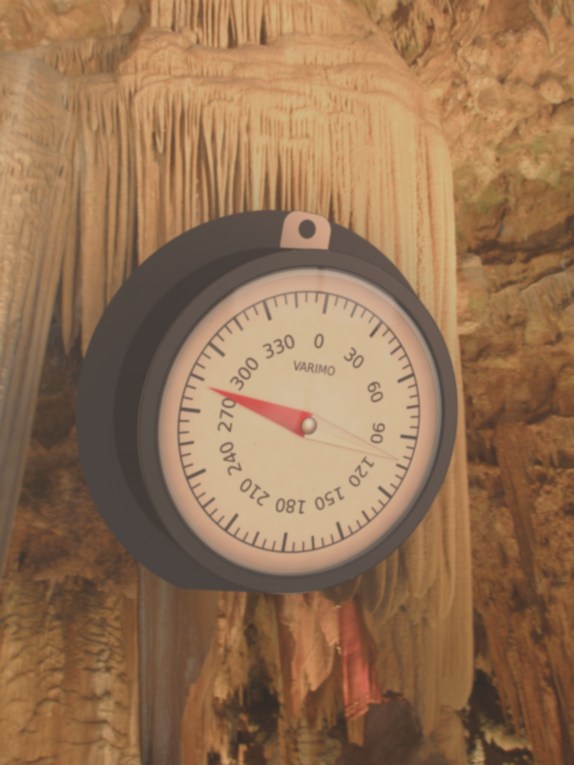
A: 282.5,°
